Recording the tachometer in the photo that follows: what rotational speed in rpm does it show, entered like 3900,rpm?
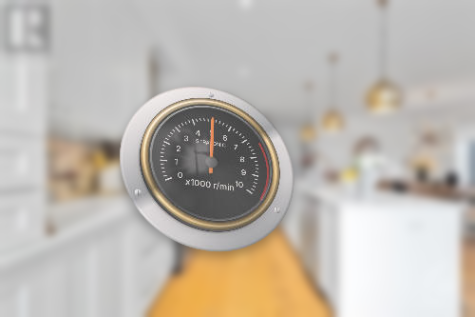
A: 5000,rpm
